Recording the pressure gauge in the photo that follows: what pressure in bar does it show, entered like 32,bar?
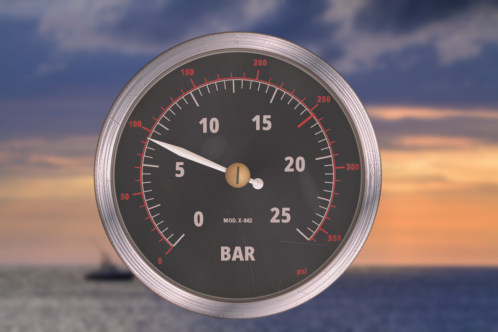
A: 6.5,bar
